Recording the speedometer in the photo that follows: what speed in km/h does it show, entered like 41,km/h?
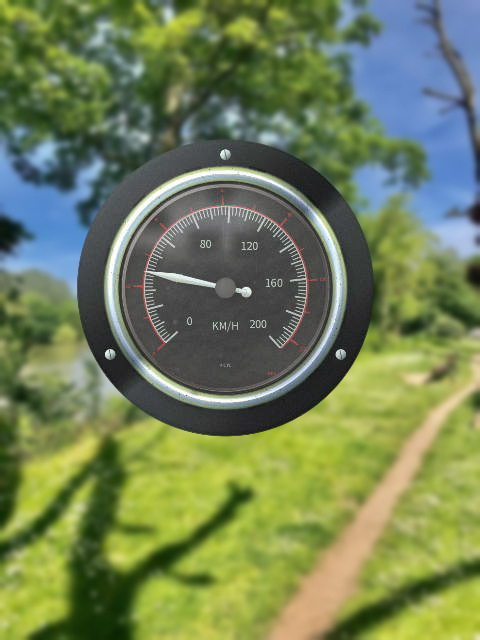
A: 40,km/h
